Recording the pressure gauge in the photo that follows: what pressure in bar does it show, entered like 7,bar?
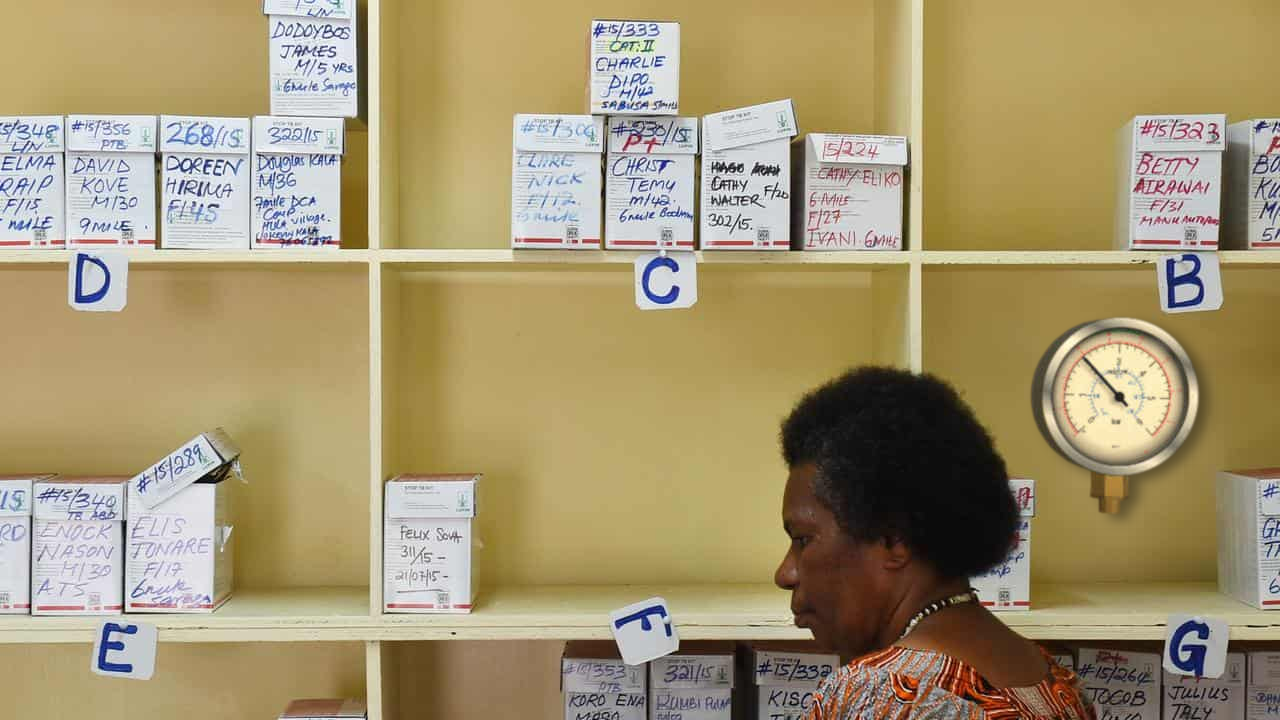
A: 2,bar
